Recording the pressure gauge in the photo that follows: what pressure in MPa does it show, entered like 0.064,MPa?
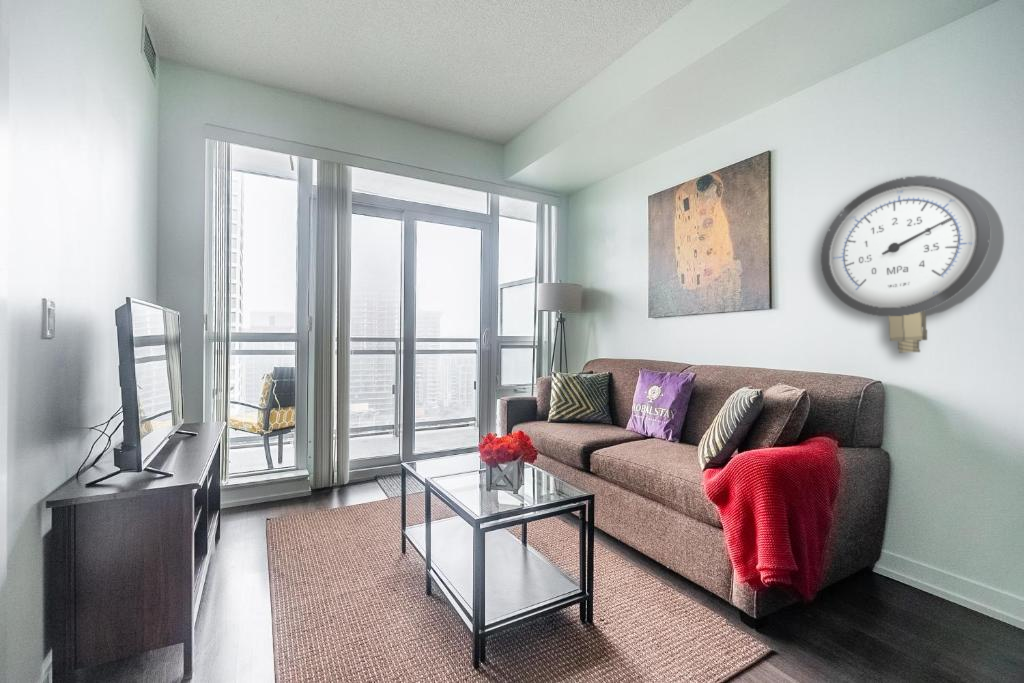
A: 3,MPa
